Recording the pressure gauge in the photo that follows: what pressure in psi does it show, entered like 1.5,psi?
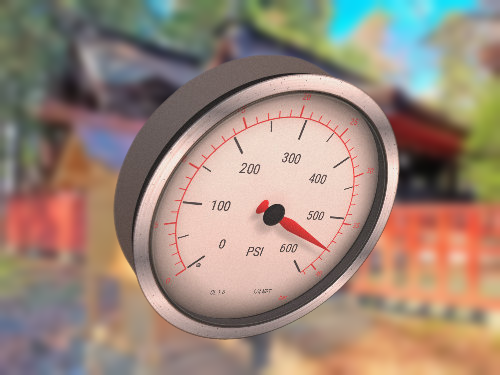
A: 550,psi
